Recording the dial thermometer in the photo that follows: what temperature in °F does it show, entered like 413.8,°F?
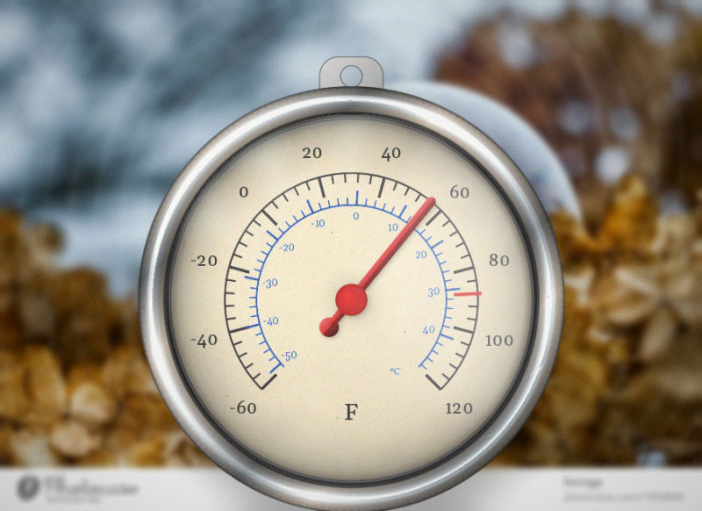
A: 56,°F
